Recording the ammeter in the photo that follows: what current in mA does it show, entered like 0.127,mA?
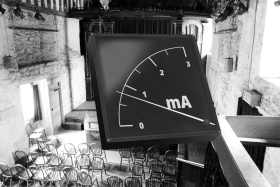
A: 0.75,mA
